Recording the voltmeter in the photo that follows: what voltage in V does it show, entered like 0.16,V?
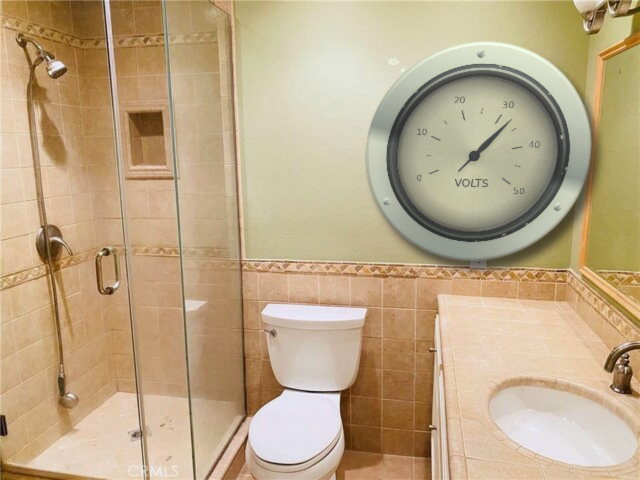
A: 32.5,V
